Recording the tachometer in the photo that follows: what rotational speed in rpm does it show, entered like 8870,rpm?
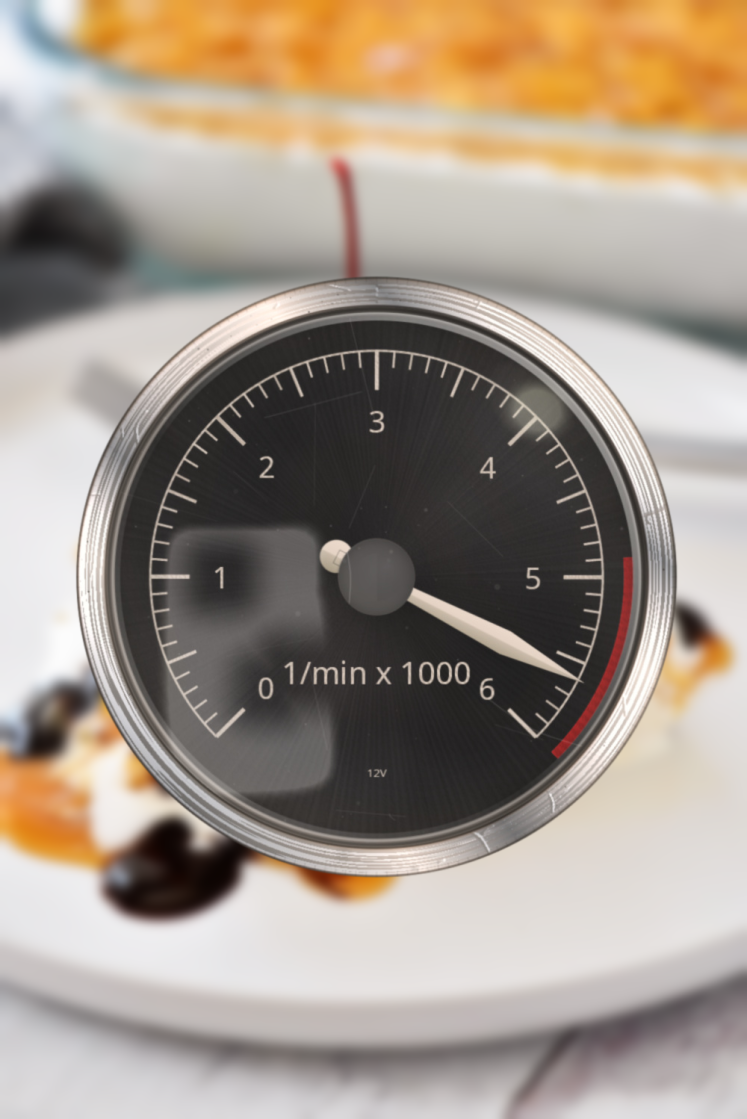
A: 5600,rpm
